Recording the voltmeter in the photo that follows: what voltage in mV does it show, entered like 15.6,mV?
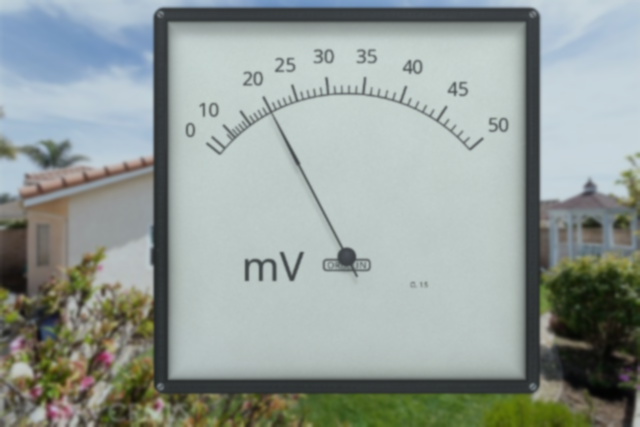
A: 20,mV
